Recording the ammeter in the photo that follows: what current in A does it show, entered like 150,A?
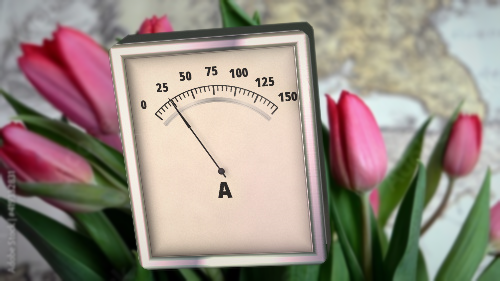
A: 25,A
